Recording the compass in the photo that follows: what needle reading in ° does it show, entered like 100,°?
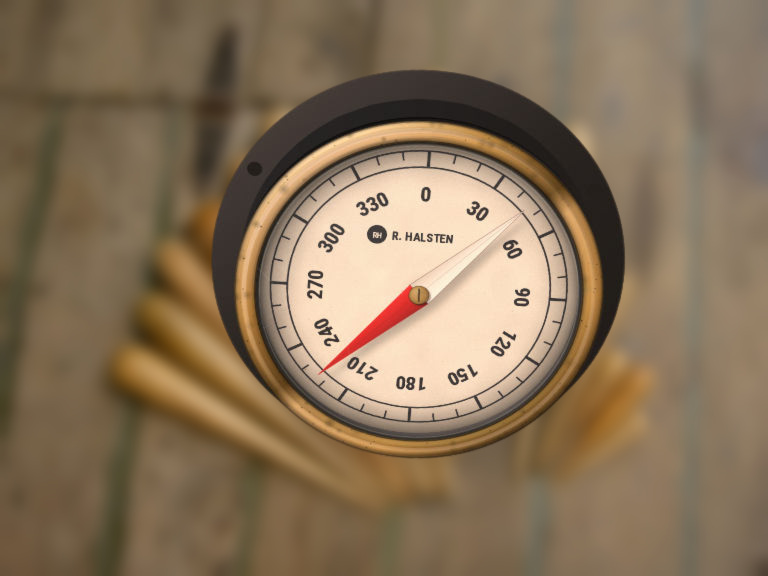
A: 225,°
